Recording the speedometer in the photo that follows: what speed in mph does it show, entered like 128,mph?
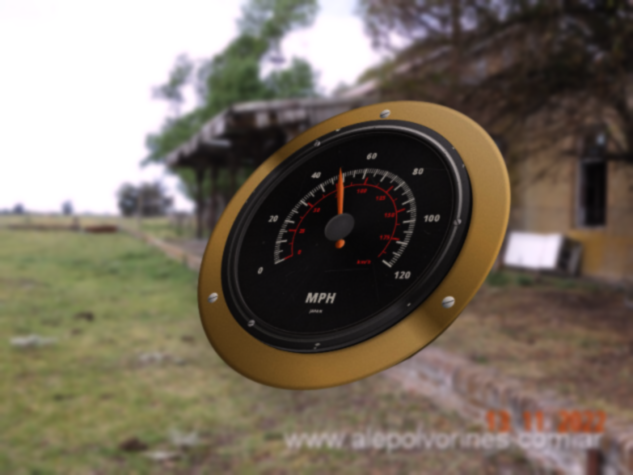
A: 50,mph
